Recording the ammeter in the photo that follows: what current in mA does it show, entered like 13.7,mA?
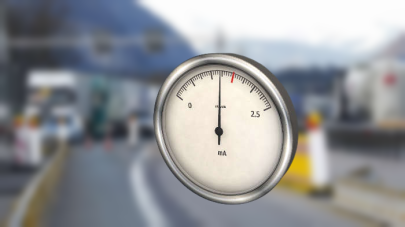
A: 1.25,mA
